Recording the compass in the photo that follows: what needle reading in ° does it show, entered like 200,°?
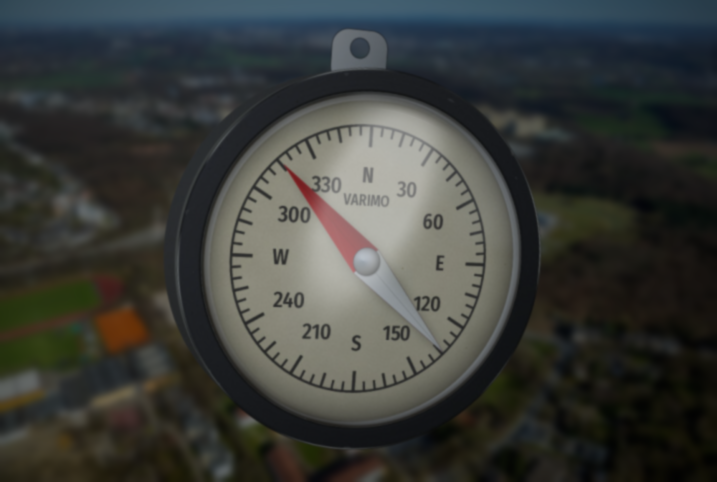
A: 315,°
